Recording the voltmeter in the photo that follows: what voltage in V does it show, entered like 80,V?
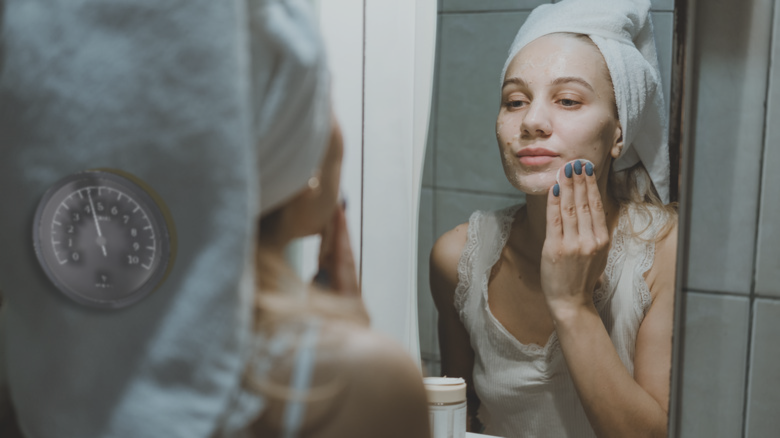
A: 4.5,V
